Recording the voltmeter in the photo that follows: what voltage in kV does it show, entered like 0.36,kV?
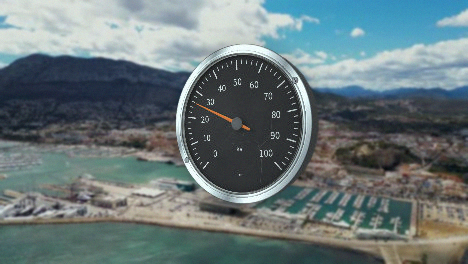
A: 26,kV
